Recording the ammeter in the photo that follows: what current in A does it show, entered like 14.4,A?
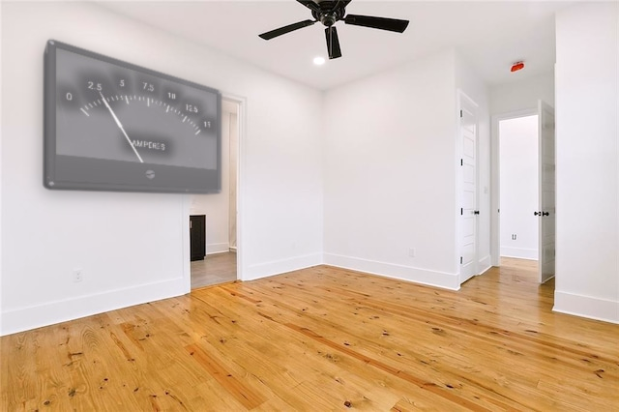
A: 2.5,A
